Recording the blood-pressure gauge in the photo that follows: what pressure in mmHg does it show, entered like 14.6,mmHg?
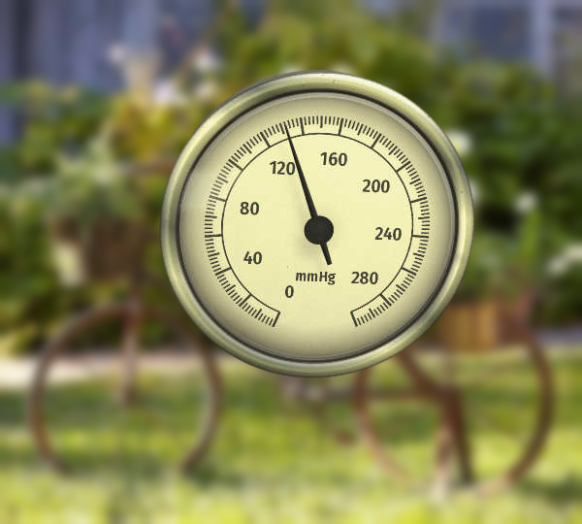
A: 132,mmHg
